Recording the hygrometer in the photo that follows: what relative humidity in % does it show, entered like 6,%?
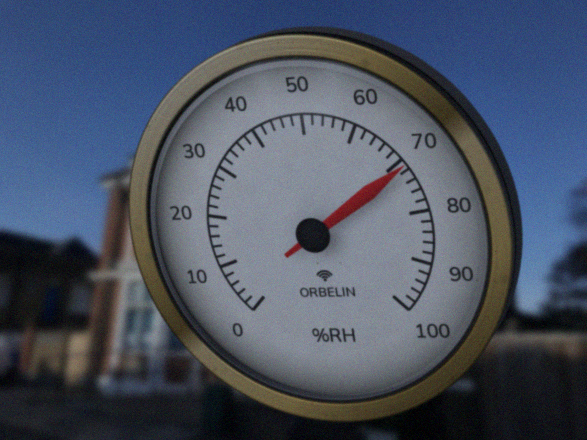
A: 71,%
